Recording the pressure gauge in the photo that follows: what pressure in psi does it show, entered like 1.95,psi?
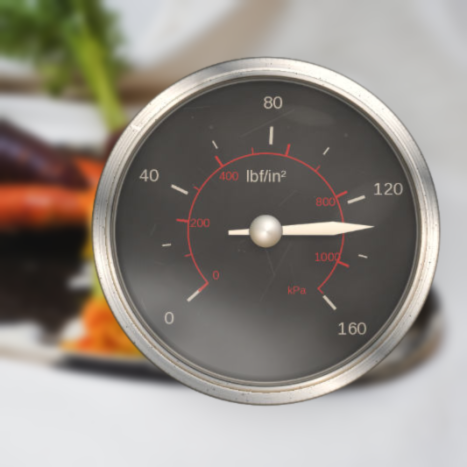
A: 130,psi
